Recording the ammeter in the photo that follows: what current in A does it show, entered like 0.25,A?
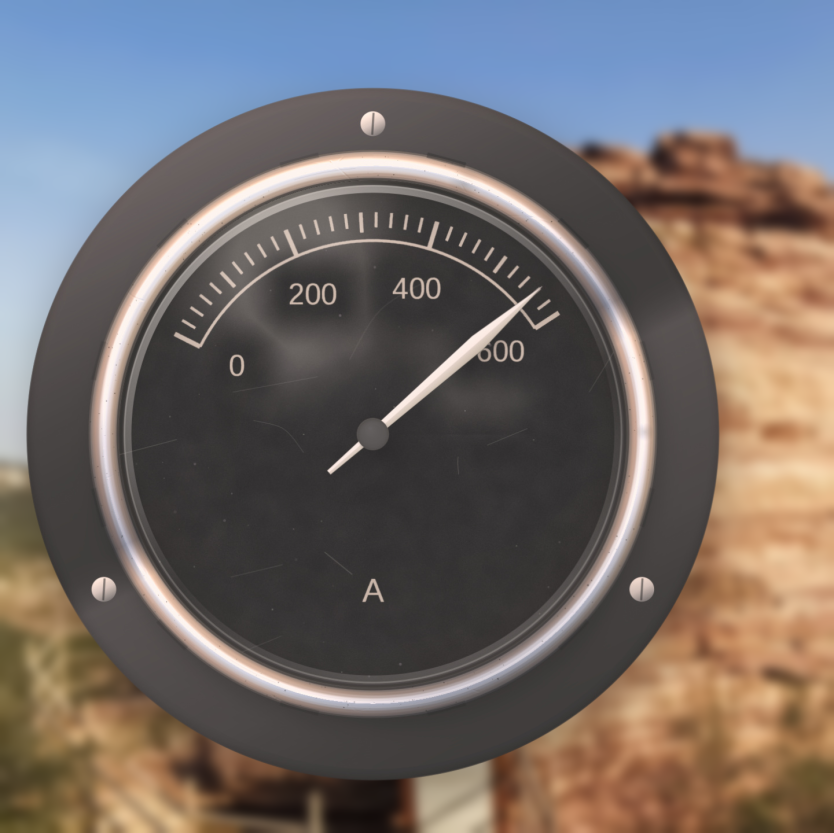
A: 560,A
